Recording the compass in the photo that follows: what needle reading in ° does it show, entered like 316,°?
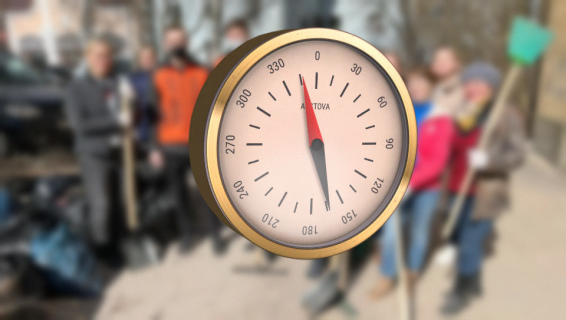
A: 345,°
